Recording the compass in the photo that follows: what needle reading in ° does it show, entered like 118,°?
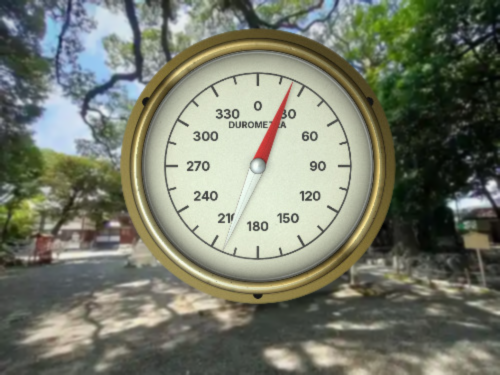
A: 22.5,°
